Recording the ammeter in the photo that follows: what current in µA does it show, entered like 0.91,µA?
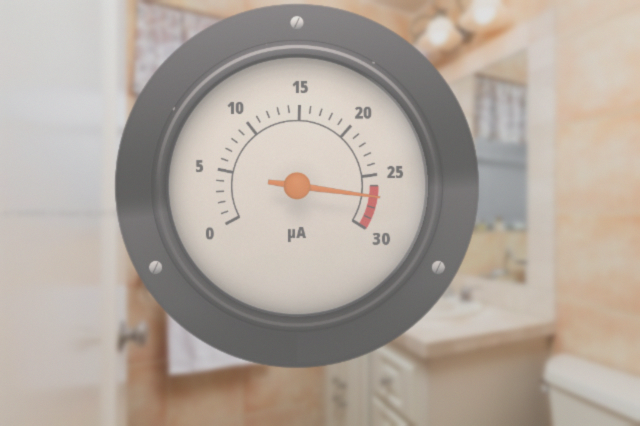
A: 27,µA
